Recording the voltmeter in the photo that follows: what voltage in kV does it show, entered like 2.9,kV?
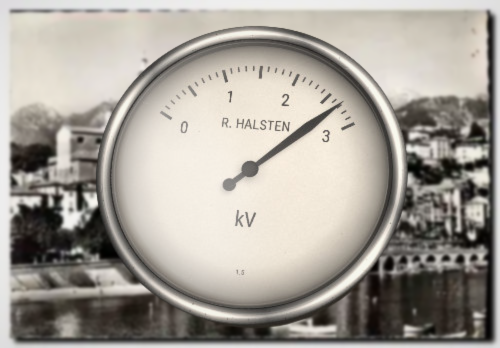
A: 2.7,kV
